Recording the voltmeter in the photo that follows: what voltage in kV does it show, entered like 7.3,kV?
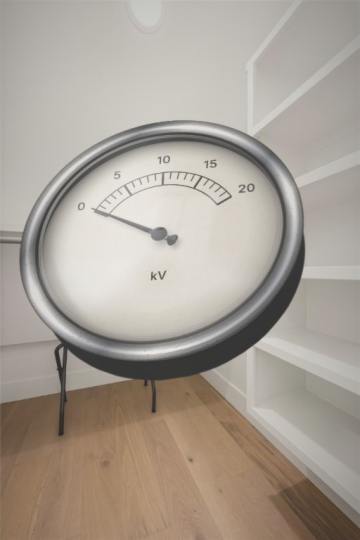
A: 0,kV
